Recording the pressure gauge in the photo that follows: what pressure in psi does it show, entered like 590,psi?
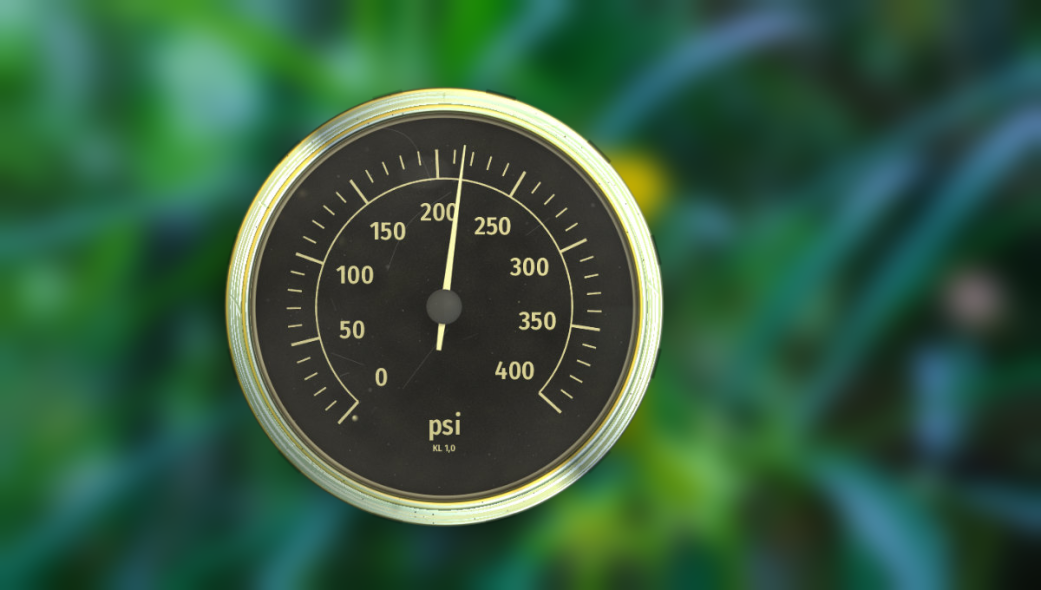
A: 215,psi
